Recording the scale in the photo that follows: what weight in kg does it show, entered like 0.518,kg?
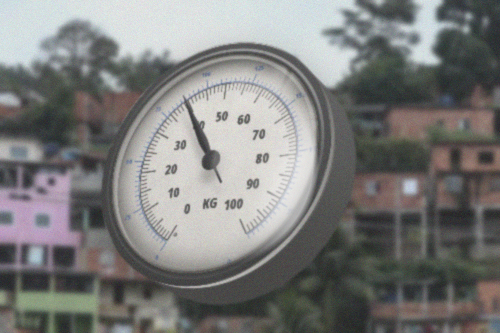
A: 40,kg
